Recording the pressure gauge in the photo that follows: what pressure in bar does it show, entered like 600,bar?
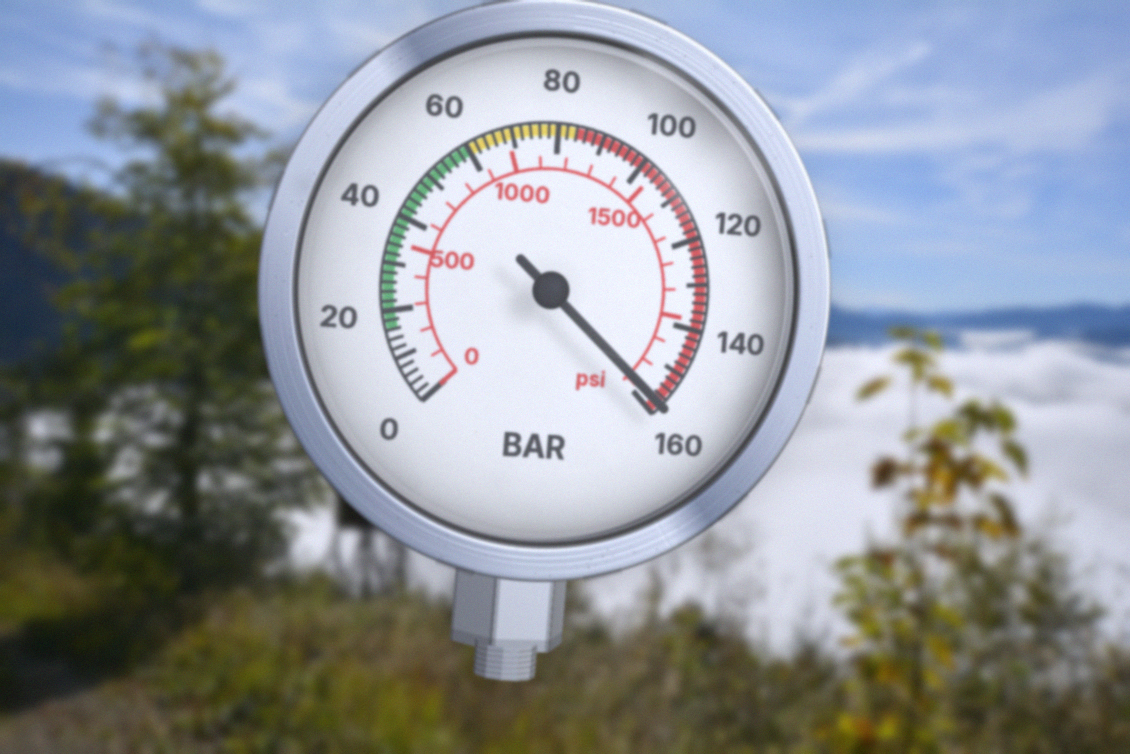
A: 158,bar
